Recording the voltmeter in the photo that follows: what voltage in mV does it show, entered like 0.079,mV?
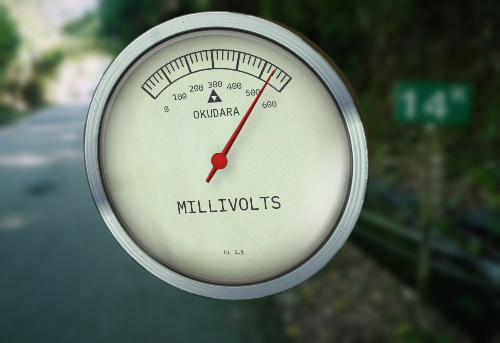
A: 540,mV
